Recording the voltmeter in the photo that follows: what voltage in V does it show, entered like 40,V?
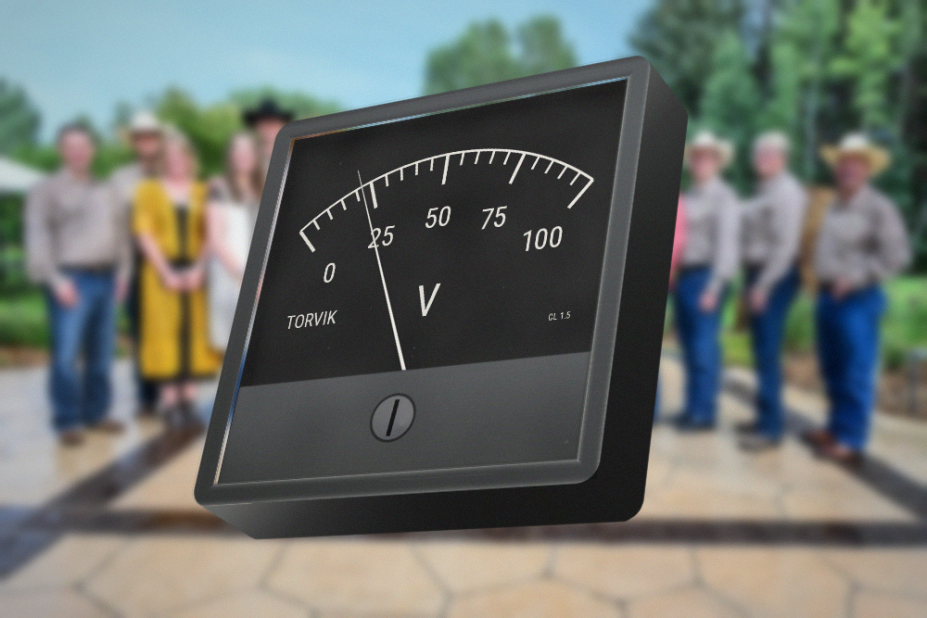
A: 22.5,V
